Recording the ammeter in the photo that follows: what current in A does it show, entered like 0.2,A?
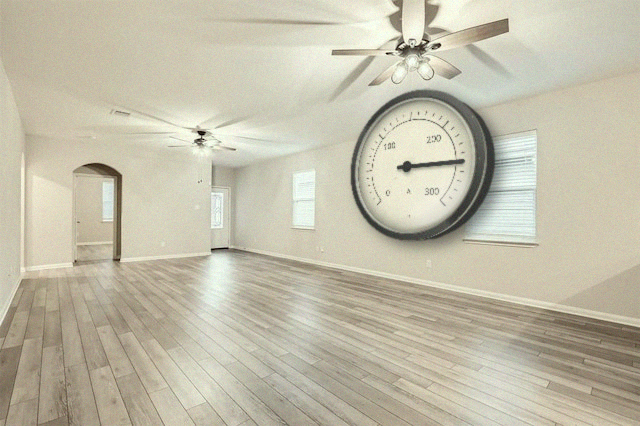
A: 250,A
